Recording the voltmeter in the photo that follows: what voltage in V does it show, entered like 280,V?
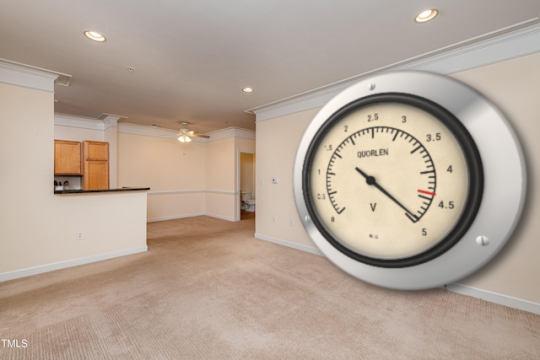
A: 4.9,V
